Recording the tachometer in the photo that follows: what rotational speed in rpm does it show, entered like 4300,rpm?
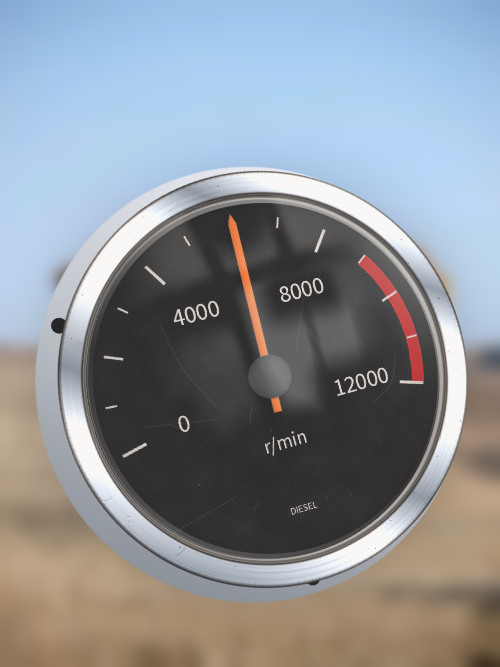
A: 6000,rpm
